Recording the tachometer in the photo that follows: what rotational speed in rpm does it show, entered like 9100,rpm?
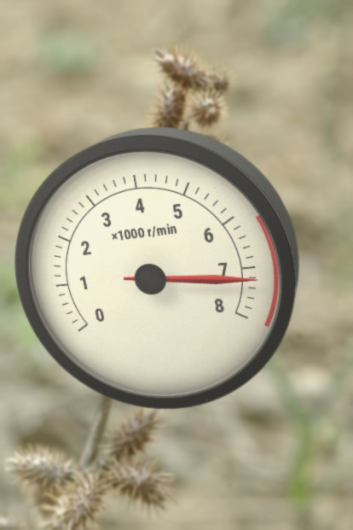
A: 7200,rpm
